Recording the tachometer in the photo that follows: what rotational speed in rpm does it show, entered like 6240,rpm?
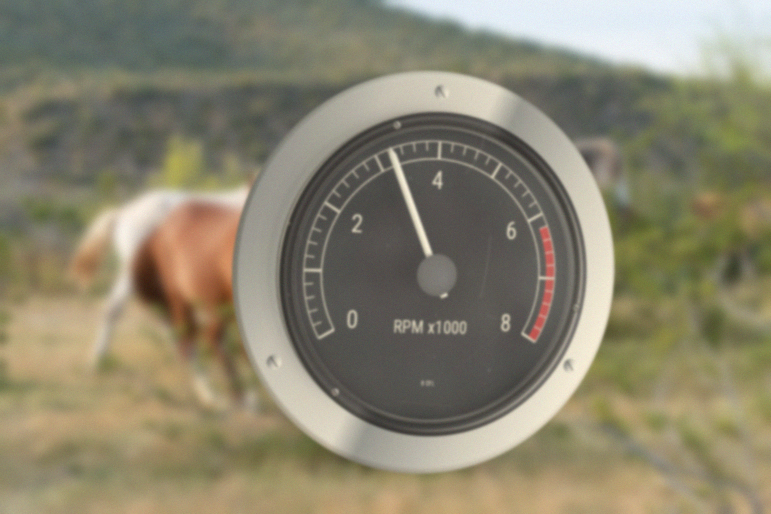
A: 3200,rpm
